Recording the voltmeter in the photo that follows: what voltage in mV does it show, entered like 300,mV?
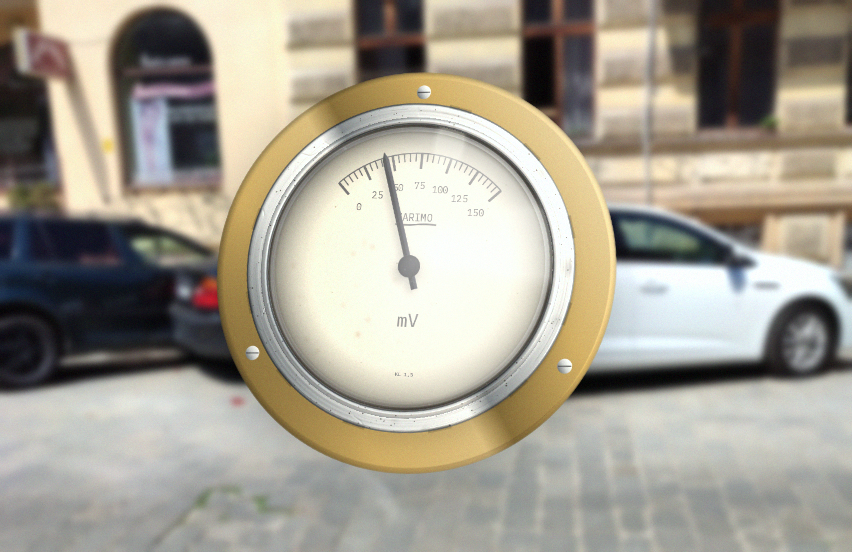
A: 45,mV
